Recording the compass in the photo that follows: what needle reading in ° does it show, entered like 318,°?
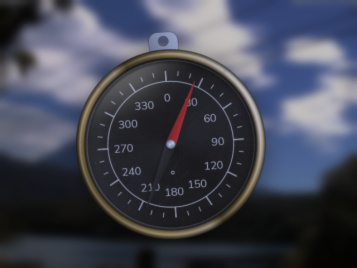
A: 25,°
